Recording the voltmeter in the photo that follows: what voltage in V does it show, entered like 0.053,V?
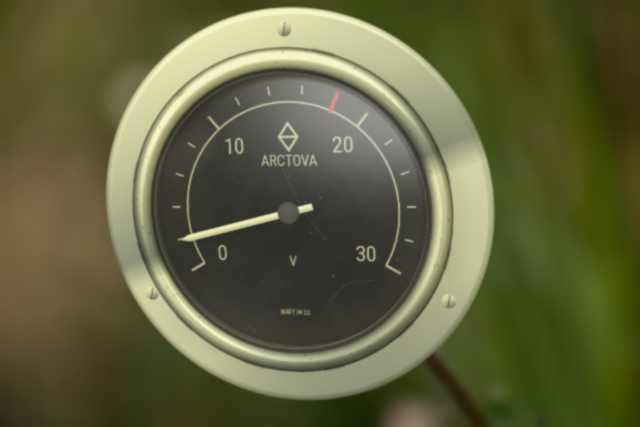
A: 2,V
